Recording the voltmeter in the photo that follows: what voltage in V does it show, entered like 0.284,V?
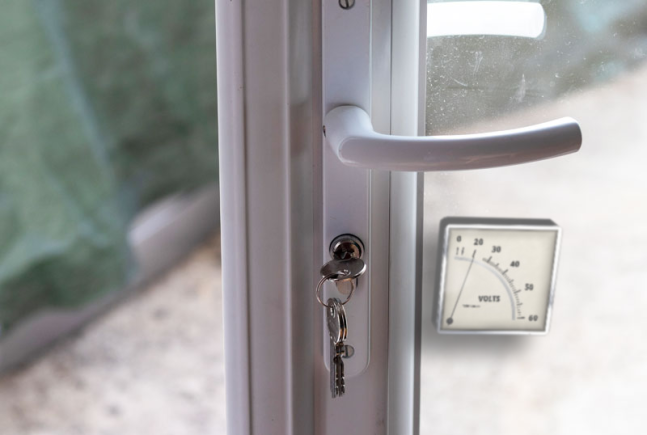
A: 20,V
